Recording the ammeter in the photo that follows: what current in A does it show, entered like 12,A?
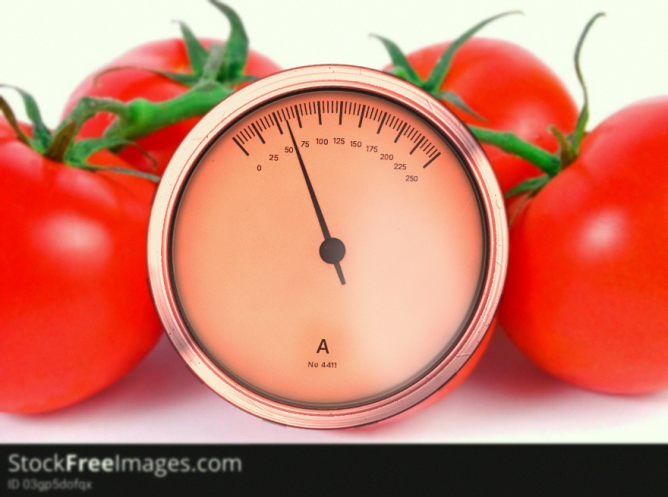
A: 60,A
